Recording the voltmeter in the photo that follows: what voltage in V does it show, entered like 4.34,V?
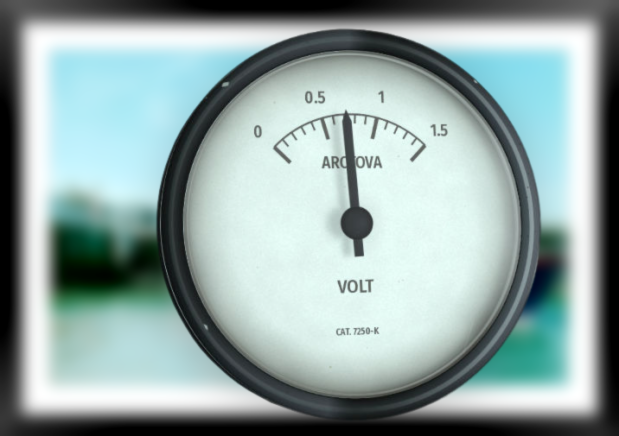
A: 0.7,V
